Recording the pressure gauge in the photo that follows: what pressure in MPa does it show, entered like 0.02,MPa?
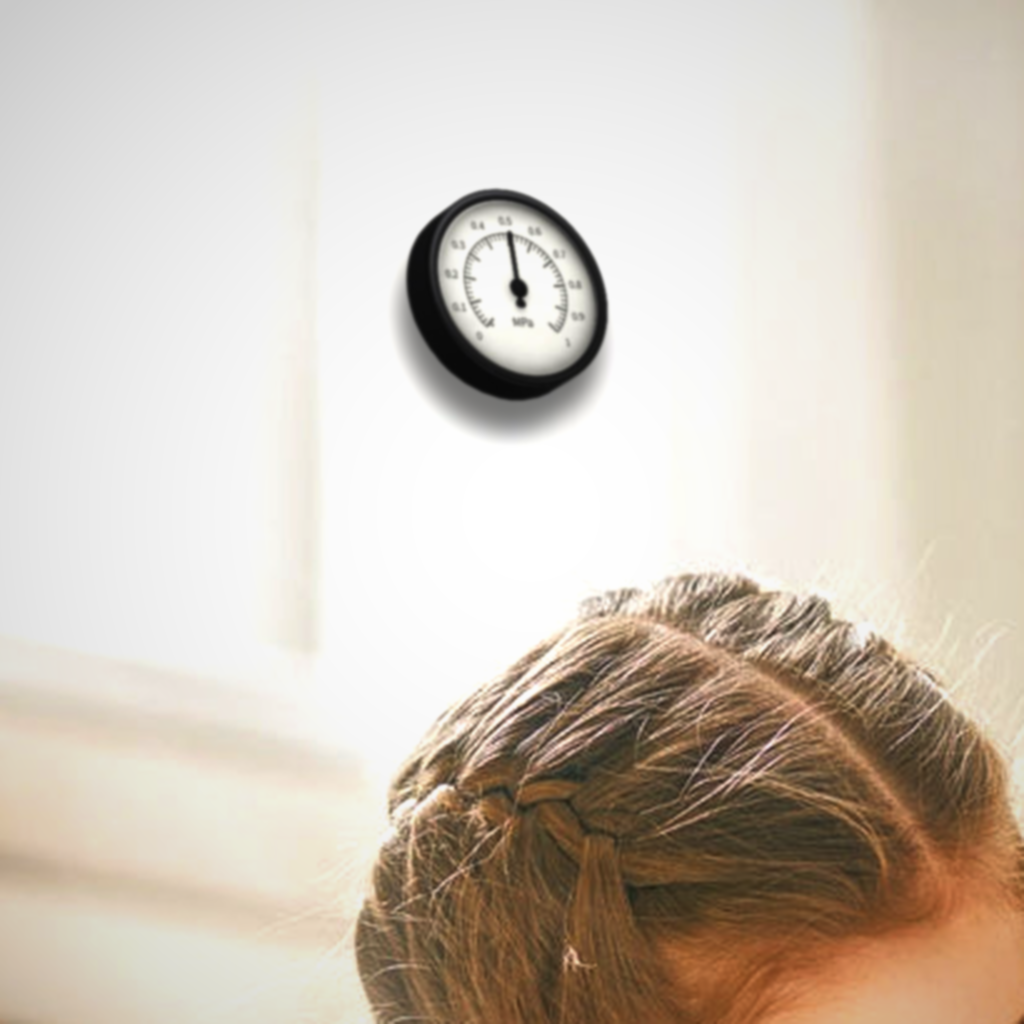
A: 0.5,MPa
